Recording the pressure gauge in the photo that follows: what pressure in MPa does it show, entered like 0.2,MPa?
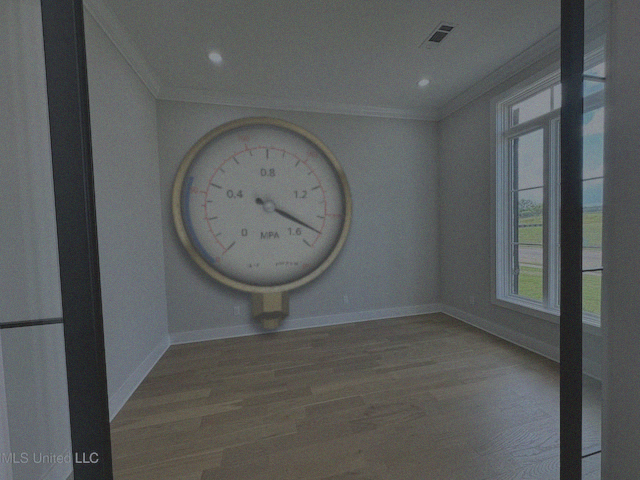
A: 1.5,MPa
